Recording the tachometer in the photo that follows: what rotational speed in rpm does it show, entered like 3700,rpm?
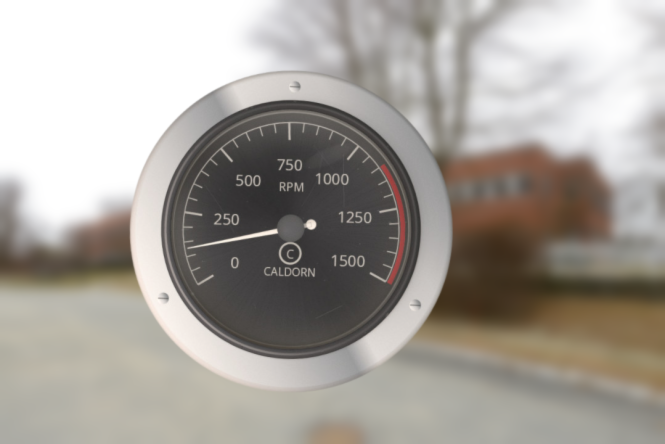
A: 125,rpm
